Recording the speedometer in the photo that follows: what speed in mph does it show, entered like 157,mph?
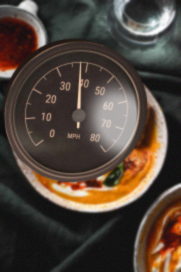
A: 37.5,mph
